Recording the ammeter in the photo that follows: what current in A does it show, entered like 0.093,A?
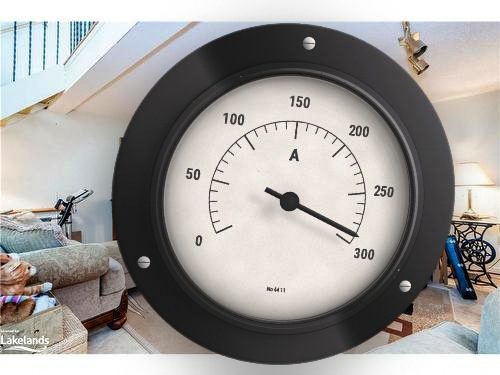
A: 290,A
